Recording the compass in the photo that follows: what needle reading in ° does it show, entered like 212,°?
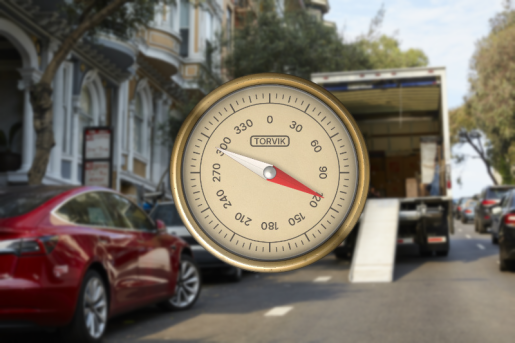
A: 115,°
